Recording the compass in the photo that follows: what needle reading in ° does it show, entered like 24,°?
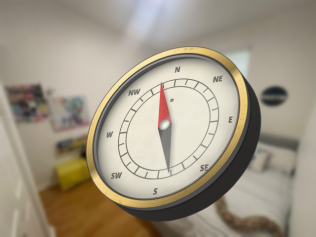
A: 345,°
